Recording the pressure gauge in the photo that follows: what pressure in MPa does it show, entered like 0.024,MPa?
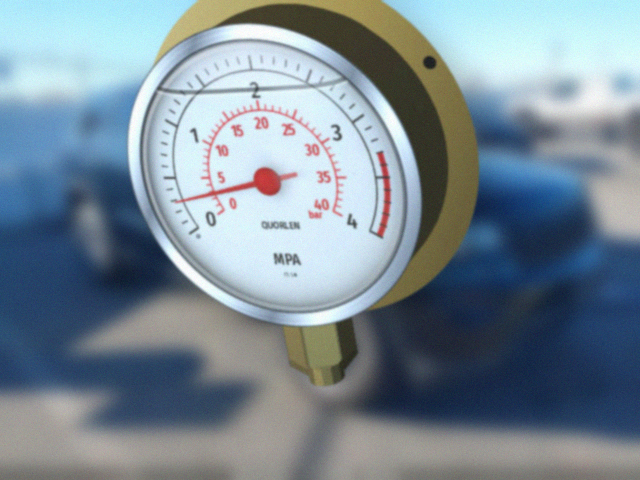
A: 0.3,MPa
